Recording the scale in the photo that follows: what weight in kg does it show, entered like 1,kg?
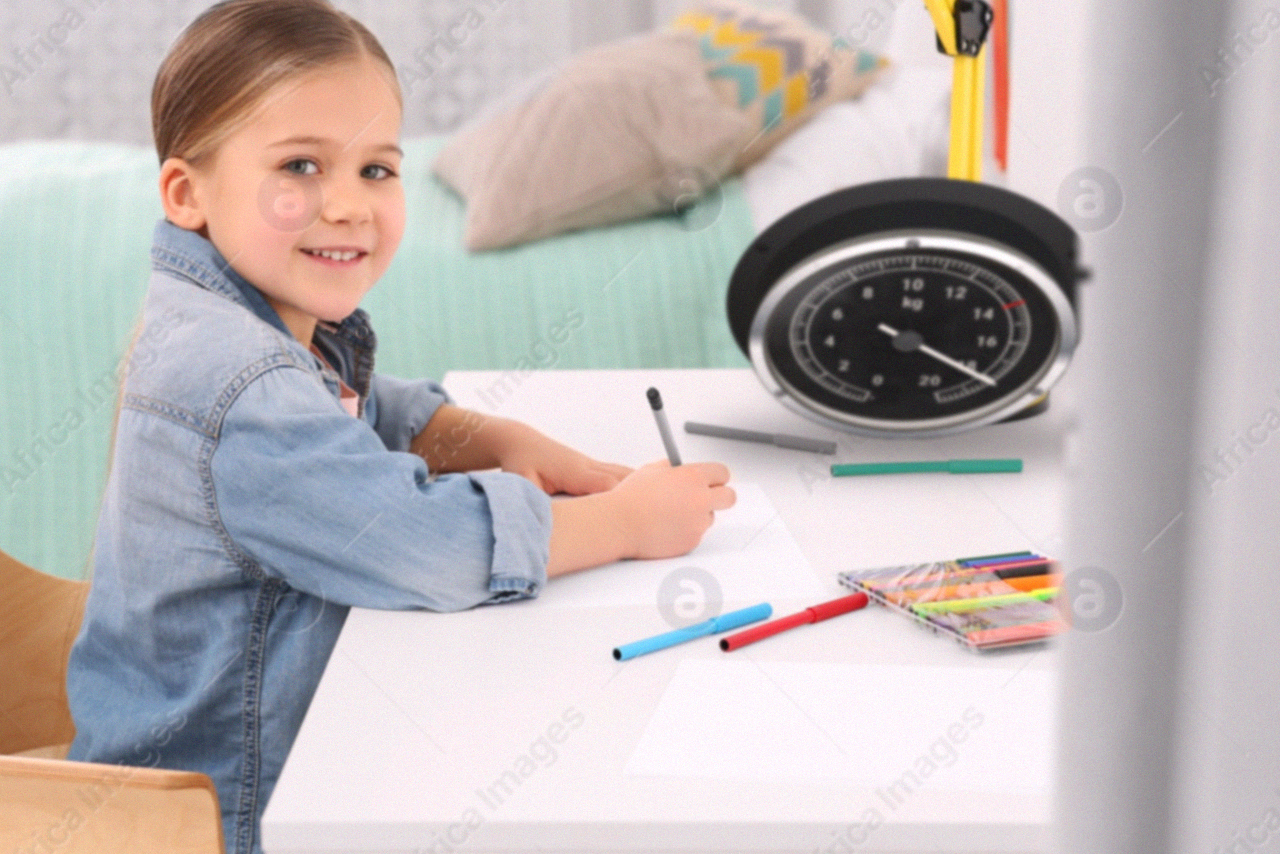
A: 18,kg
